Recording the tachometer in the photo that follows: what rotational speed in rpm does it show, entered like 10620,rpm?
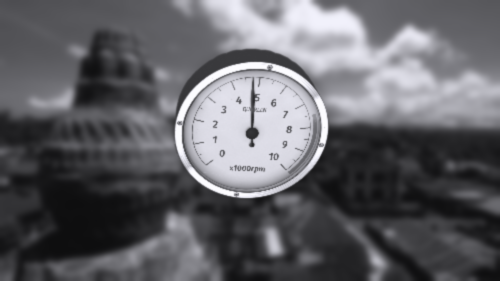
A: 4750,rpm
